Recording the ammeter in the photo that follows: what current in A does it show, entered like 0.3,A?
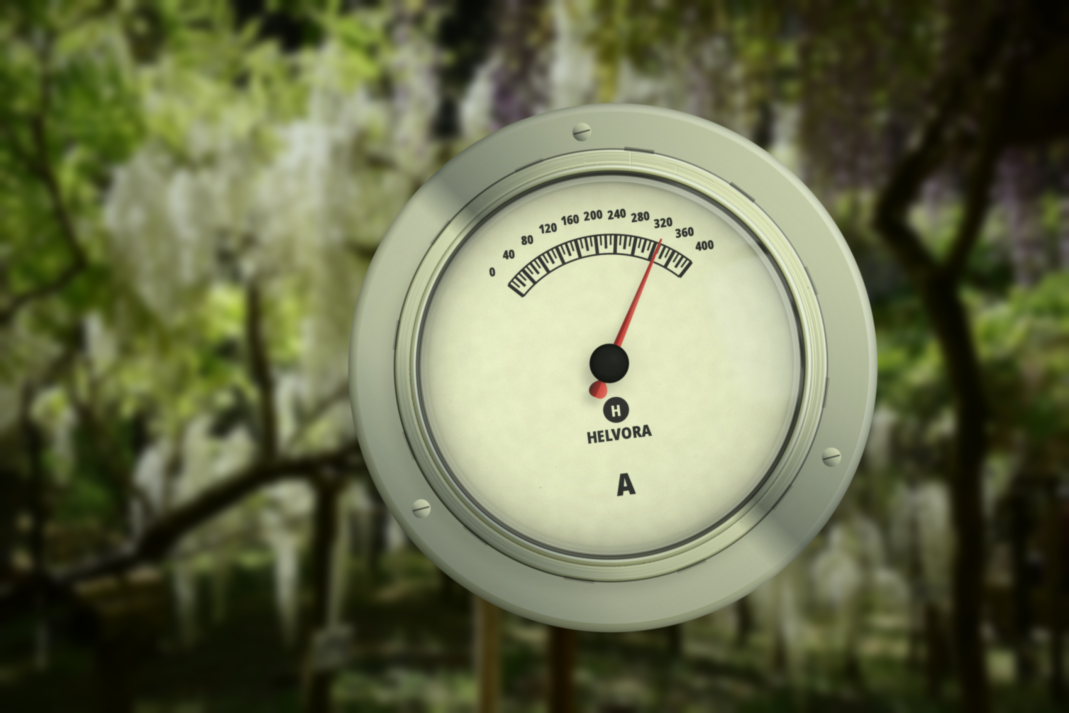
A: 330,A
